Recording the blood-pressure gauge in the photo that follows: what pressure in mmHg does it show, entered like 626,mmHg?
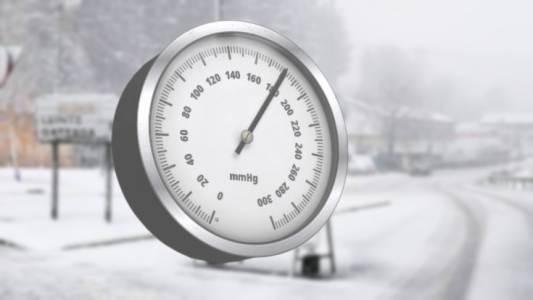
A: 180,mmHg
